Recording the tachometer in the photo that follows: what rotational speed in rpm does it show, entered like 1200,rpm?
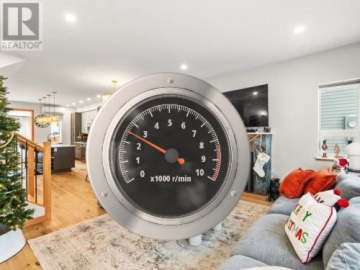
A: 2500,rpm
